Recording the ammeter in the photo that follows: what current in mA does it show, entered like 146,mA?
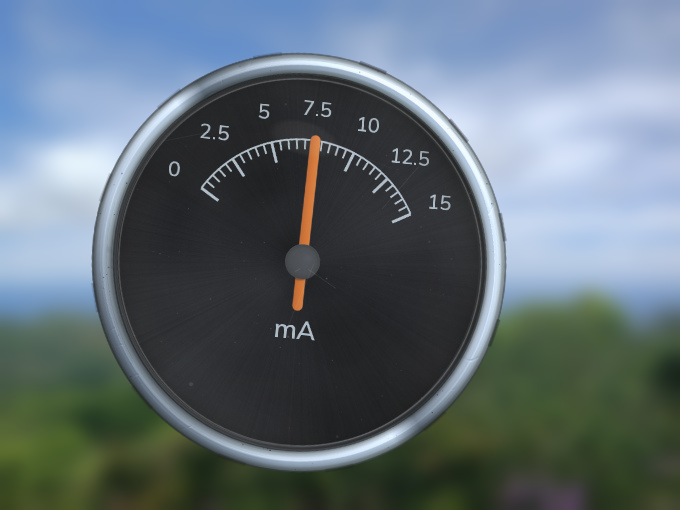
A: 7.5,mA
